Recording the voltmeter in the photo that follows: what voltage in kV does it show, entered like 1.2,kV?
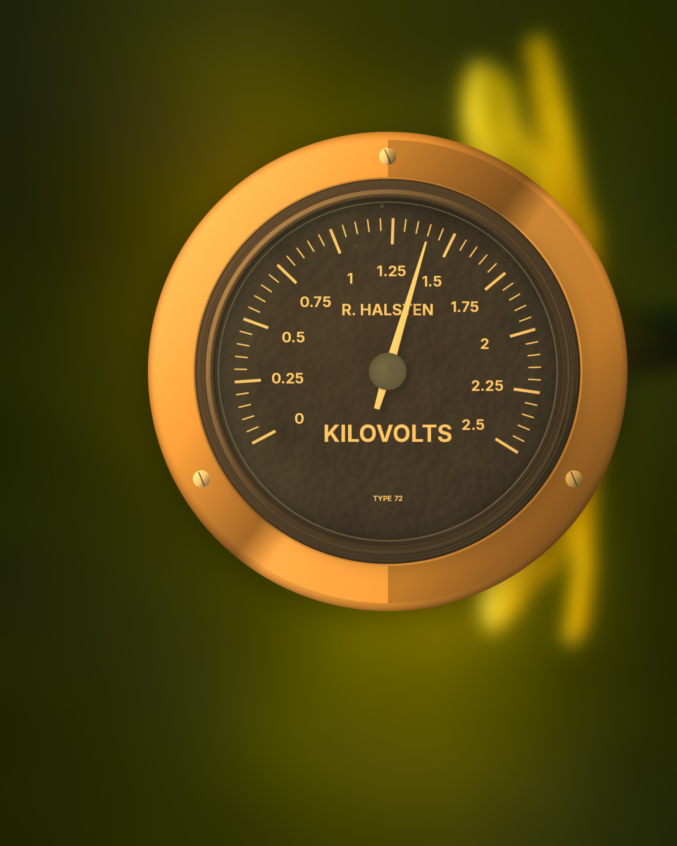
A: 1.4,kV
